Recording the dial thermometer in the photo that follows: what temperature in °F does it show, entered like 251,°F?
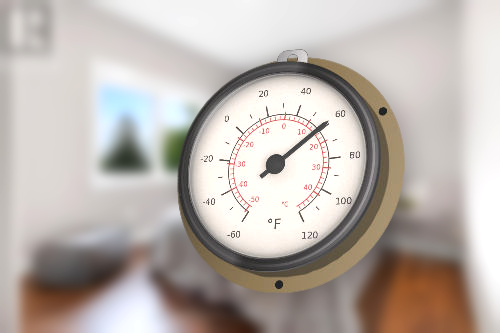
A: 60,°F
